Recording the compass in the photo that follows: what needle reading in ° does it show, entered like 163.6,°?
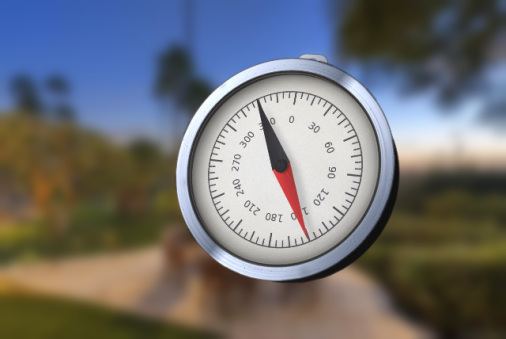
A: 150,°
